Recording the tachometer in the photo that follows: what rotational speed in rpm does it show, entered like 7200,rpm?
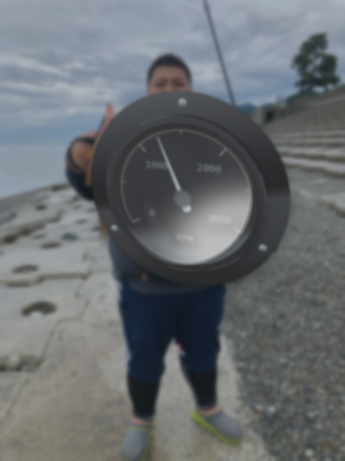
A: 1250,rpm
